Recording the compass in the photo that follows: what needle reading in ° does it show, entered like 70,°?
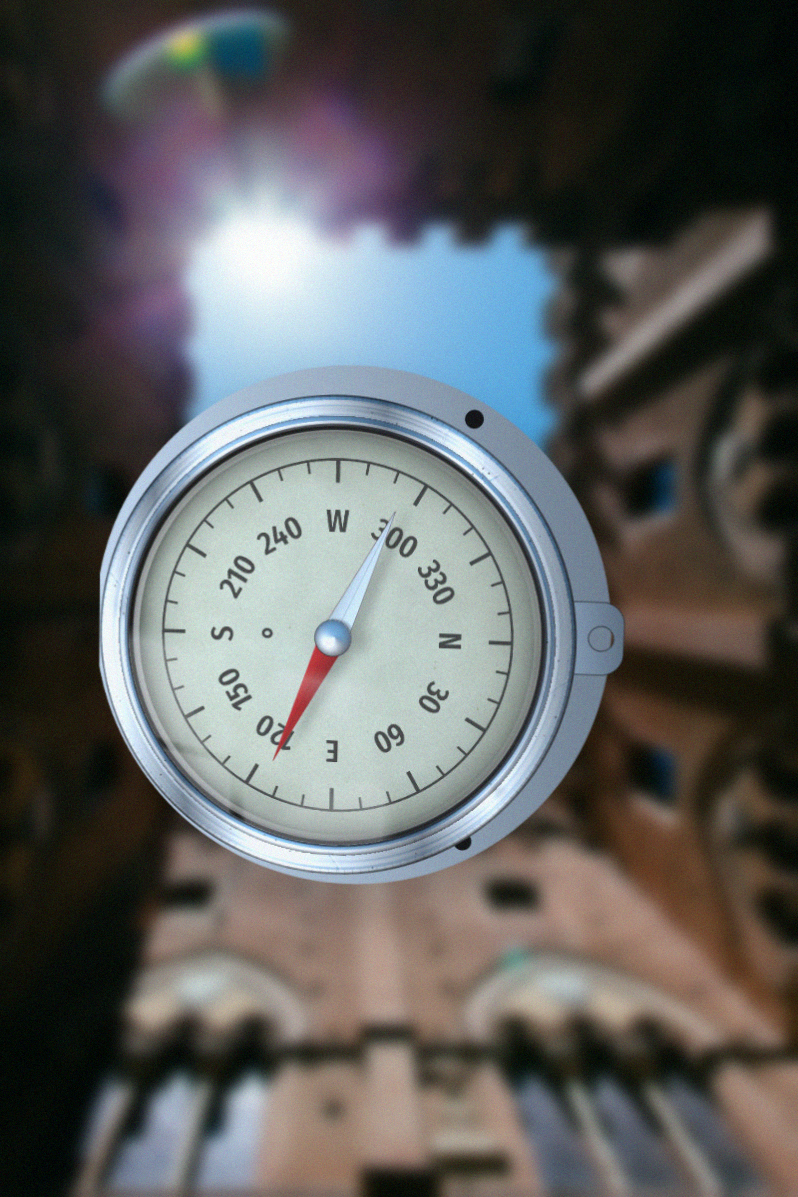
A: 115,°
